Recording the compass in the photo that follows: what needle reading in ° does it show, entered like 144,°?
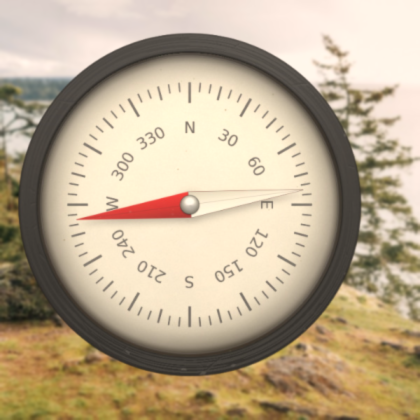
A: 262.5,°
